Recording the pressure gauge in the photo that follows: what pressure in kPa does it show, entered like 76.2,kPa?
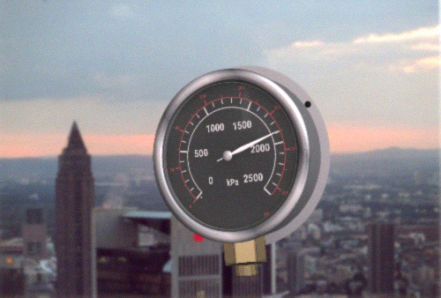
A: 1900,kPa
